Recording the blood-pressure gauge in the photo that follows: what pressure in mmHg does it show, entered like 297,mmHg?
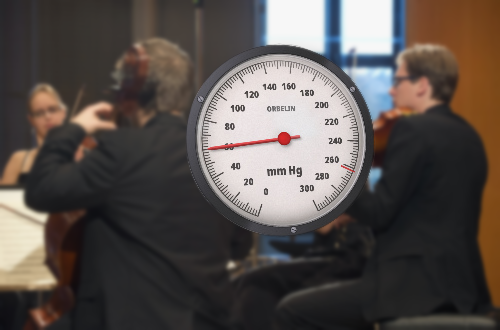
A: 60,mmHg
